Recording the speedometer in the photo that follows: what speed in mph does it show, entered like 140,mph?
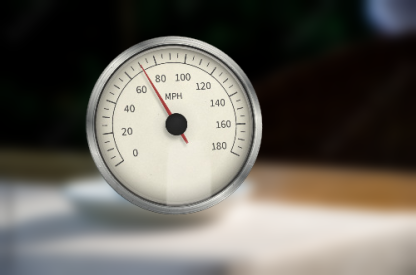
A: 70,mph
